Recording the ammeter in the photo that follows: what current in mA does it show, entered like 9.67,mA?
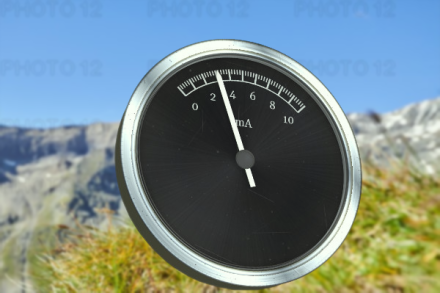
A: 3,mA
